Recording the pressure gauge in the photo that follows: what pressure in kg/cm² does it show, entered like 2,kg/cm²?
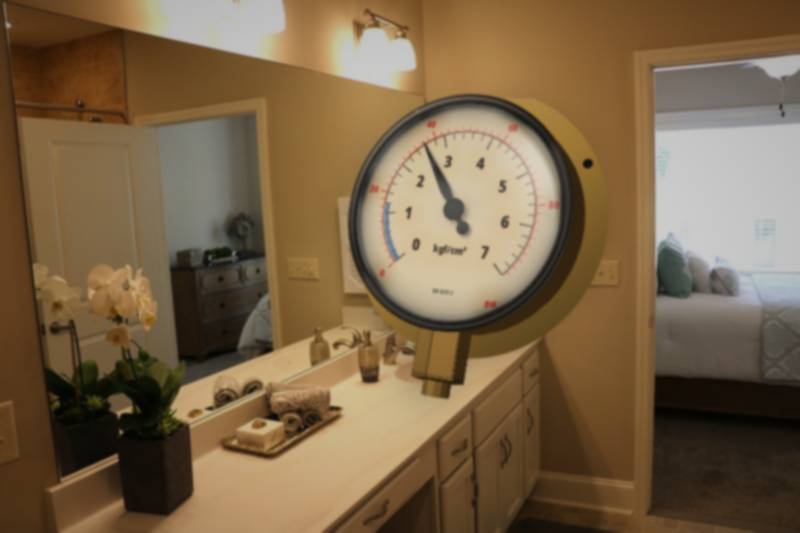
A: 2.6,kg/cm²
